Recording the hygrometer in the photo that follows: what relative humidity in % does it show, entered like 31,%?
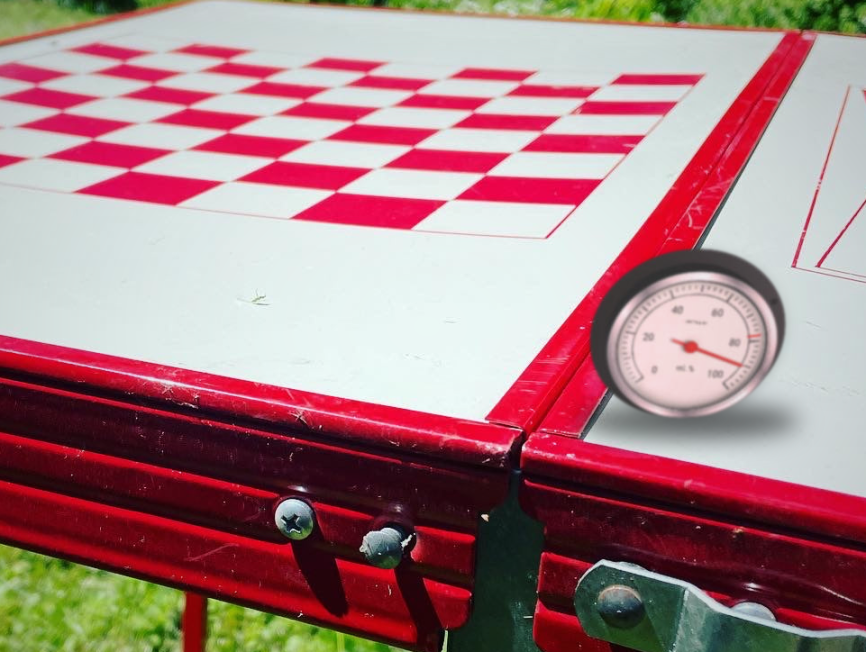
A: 90,%
